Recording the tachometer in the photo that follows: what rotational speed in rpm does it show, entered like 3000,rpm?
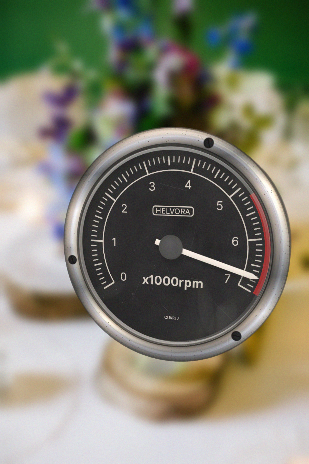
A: 6700,rpm
